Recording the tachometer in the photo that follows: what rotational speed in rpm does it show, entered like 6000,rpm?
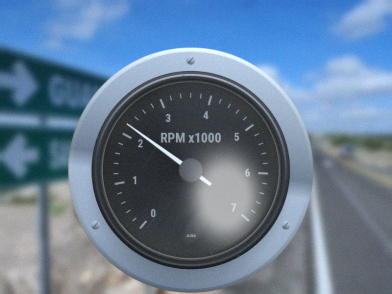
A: 2200,rpm
